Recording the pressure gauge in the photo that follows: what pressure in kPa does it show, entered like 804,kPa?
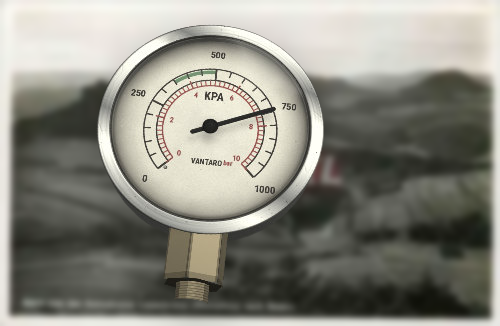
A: 750,kPa
